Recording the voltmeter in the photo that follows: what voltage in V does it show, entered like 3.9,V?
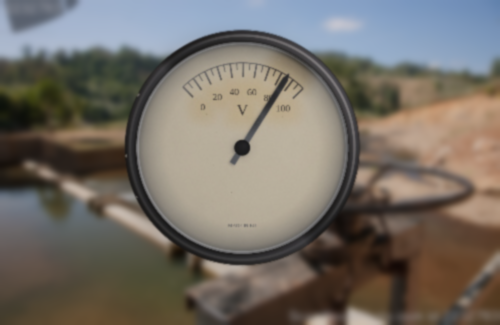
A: 85,V
